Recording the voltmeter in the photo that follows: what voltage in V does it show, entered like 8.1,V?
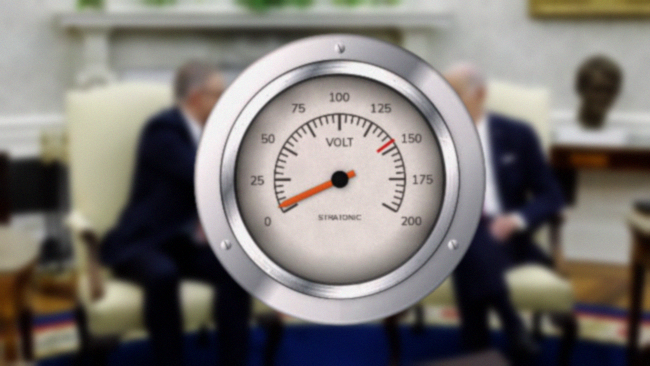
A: 5,V
